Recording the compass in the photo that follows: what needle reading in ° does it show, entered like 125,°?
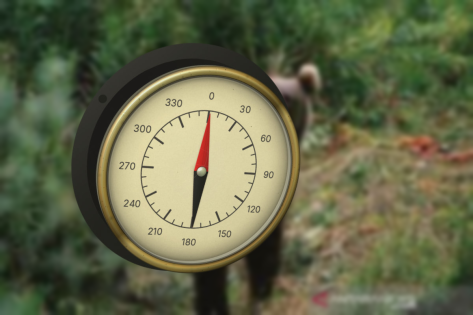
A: 0,°
